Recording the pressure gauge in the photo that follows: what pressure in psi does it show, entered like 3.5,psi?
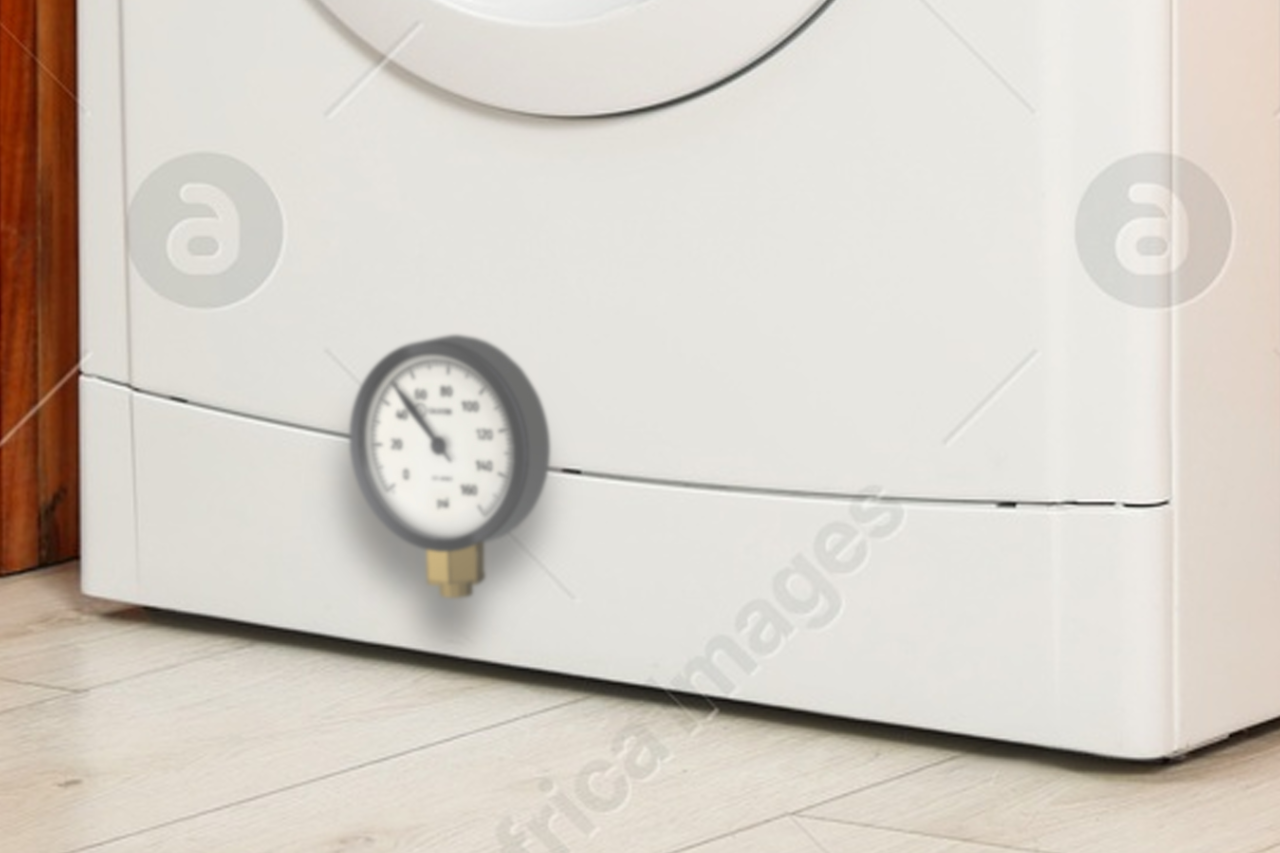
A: 50,psi
